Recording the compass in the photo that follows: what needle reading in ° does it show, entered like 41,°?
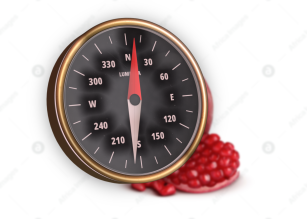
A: 7.5,°
